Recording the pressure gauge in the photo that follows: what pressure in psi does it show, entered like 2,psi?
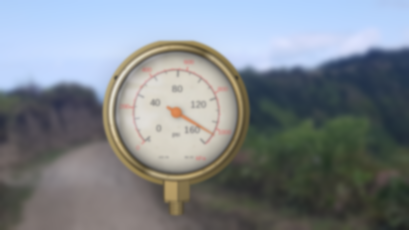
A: 150,psi
